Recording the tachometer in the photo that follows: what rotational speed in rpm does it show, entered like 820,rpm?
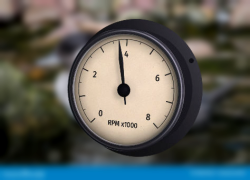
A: 3750,rpm
